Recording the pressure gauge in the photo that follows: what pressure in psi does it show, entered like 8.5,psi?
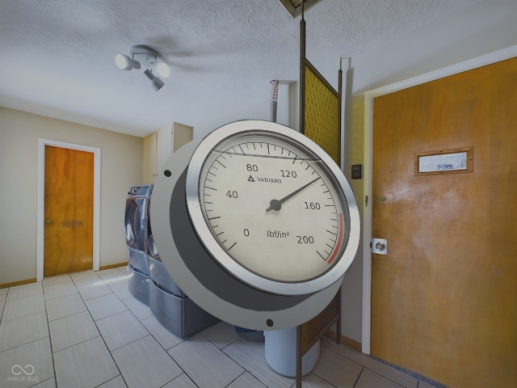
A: 140,psi
